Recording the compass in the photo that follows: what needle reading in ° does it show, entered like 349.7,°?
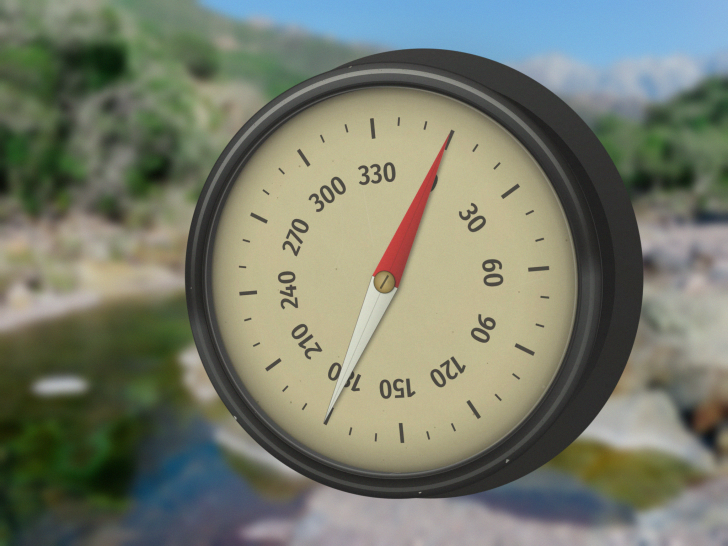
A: 0,°
